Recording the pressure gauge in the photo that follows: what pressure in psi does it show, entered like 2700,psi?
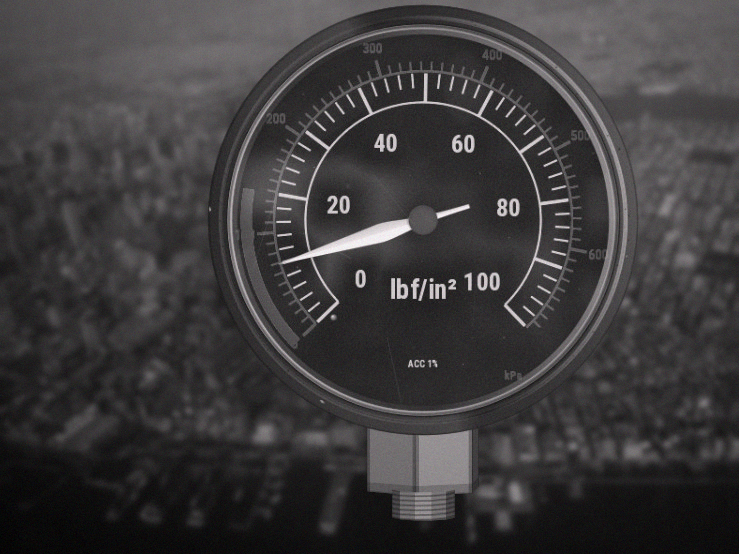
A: 10,psi
